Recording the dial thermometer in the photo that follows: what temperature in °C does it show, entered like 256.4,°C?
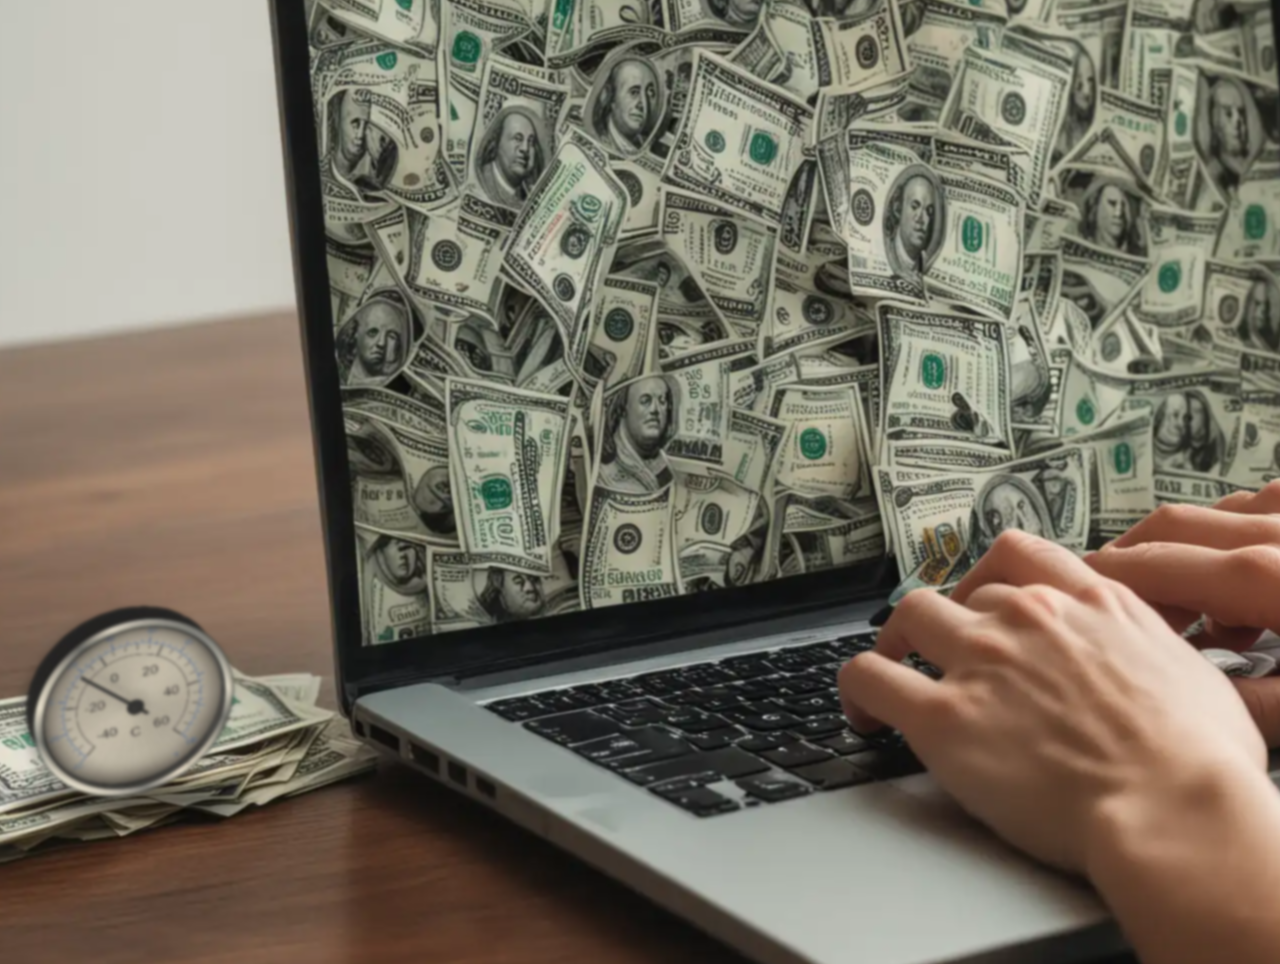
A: -8,°C
